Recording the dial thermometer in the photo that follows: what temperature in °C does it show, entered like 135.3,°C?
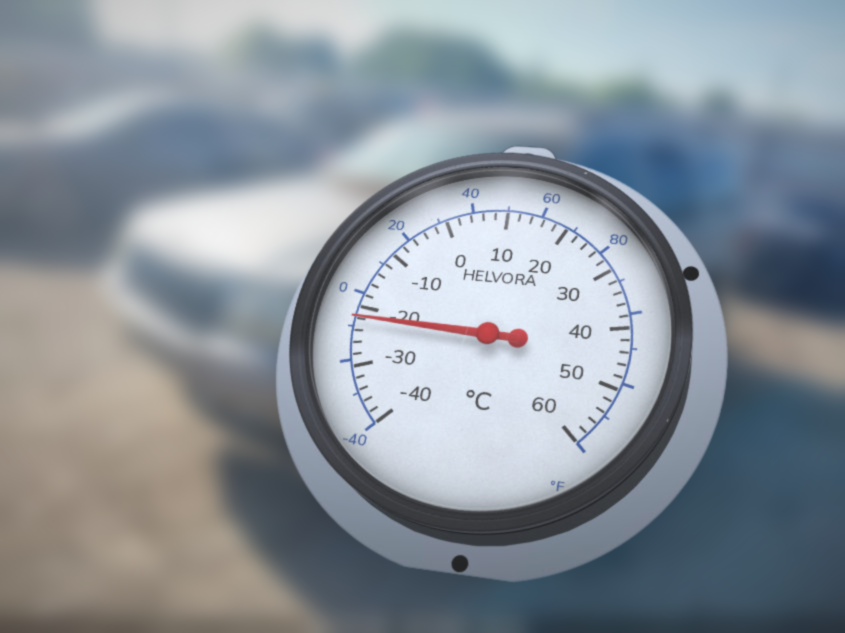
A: -22,°C
